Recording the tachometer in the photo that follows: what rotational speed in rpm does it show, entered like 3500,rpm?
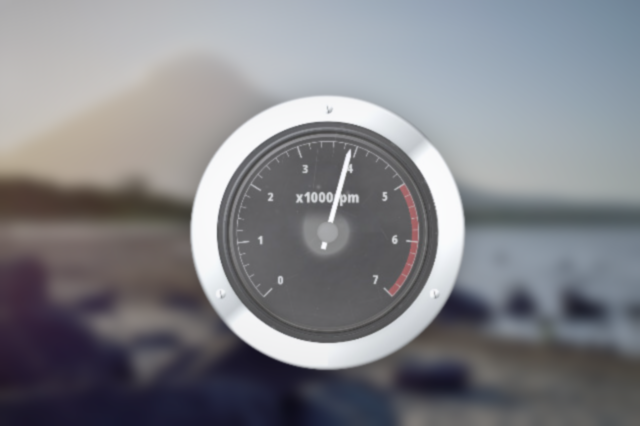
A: 3900,rpm
